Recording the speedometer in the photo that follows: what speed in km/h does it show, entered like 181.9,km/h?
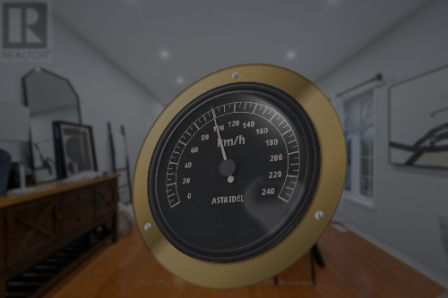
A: 100,km/h
